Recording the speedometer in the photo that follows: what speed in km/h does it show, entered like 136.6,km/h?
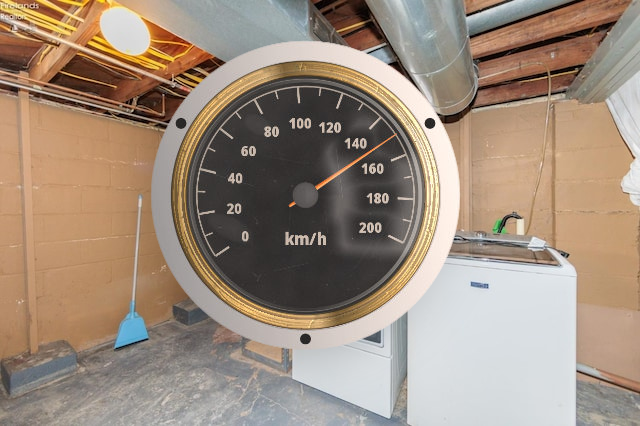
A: 150,km/h
